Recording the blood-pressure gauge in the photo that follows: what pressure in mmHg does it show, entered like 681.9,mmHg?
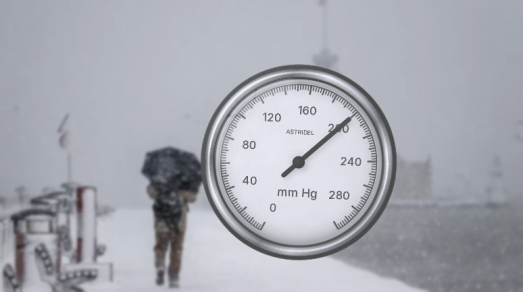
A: 200,mmHg
